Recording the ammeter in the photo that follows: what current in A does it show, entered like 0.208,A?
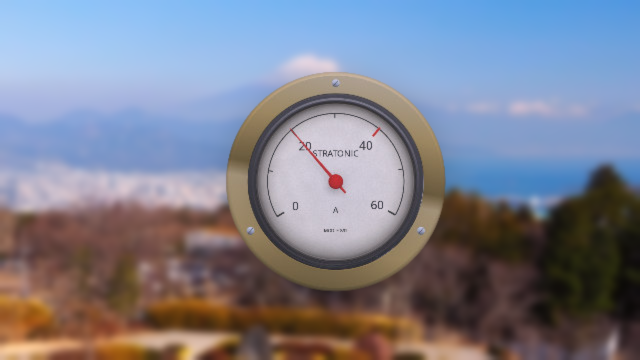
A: 20,A
